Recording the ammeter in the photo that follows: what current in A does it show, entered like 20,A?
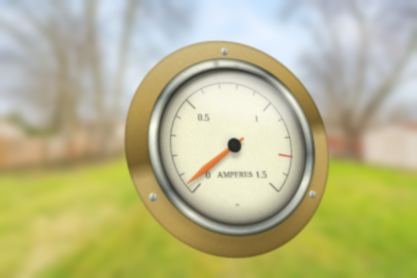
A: 0.05,A
